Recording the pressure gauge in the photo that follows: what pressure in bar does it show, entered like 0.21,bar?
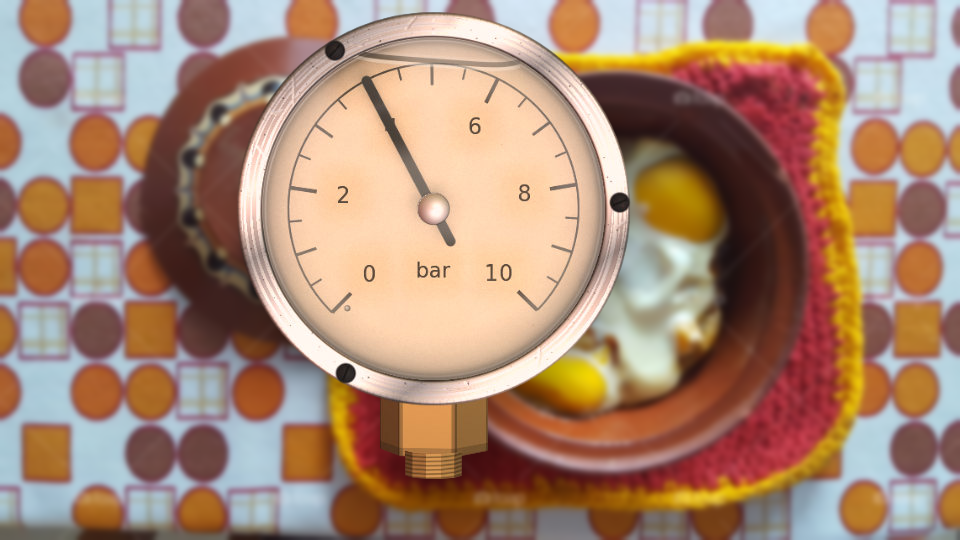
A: 4,bar
